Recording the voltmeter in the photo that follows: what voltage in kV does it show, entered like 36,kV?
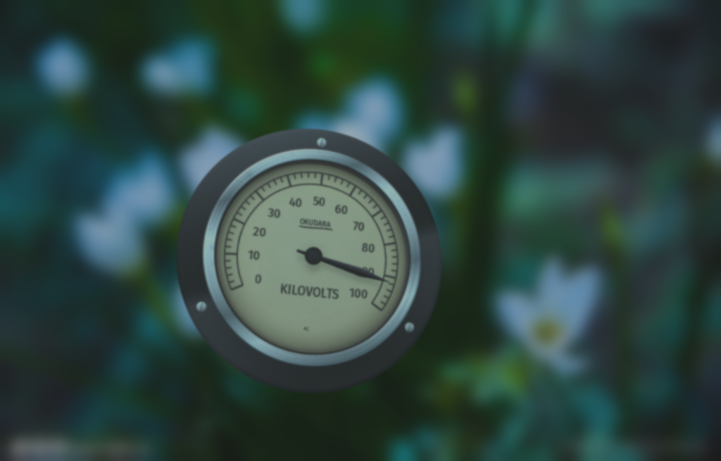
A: 92,kV
